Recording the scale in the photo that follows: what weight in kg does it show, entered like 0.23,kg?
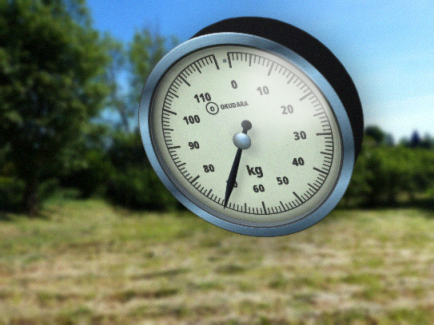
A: 70,kg
